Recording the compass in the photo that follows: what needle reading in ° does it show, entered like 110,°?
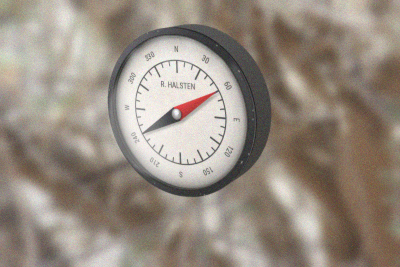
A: 60,°
